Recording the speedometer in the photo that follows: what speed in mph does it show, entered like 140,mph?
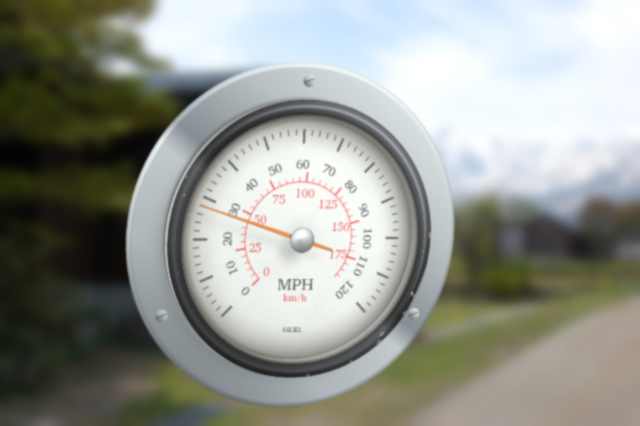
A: 28,mph
